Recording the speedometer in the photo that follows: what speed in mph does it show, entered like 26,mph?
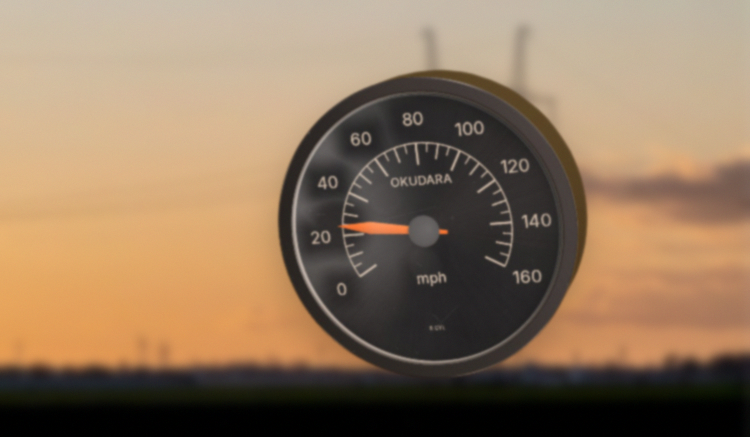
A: 25,mph
